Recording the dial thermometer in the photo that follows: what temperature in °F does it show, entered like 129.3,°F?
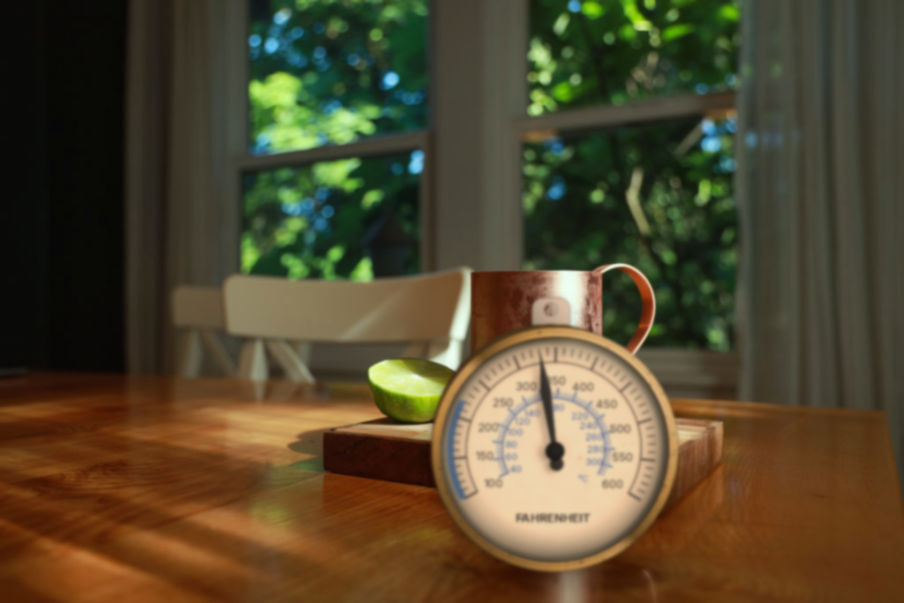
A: 330,°F
